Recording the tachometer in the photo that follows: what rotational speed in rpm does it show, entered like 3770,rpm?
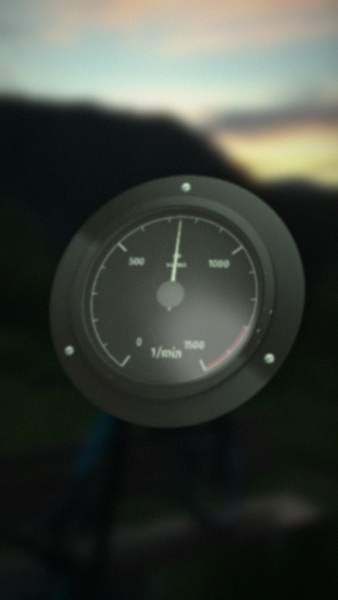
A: 750,rpm
